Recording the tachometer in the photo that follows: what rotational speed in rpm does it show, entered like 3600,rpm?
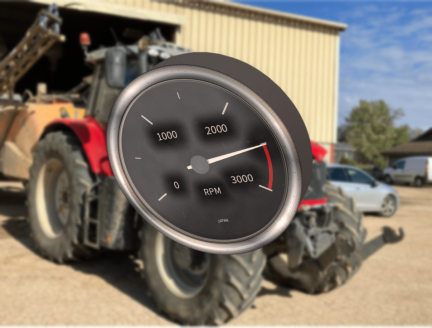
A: 2500,rpm
